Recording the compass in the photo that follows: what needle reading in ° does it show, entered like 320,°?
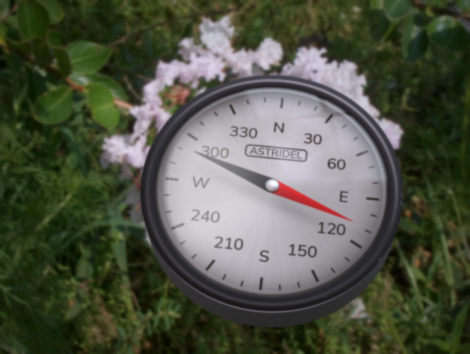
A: 110,°
